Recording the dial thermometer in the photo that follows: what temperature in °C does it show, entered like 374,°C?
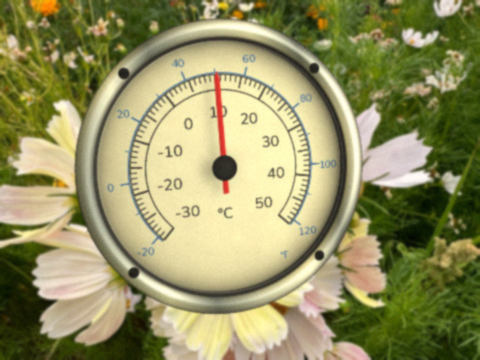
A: 10,°C
